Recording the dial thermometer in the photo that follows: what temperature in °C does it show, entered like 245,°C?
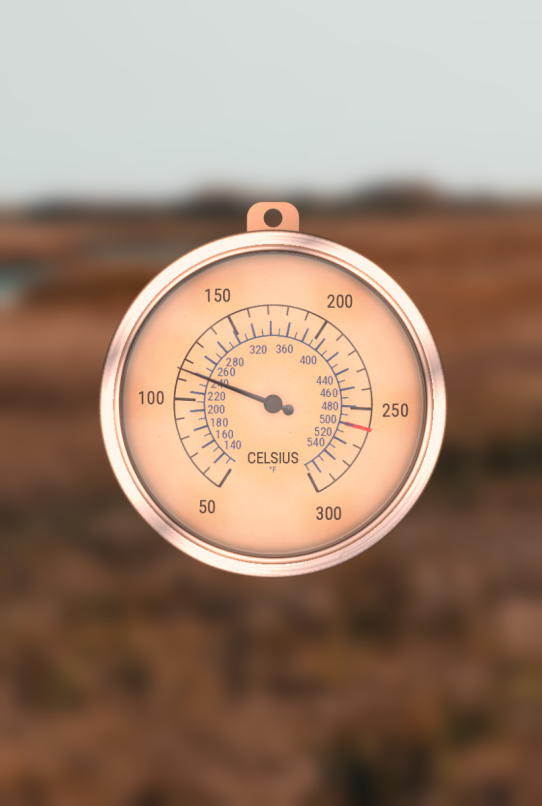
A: 115,°C
